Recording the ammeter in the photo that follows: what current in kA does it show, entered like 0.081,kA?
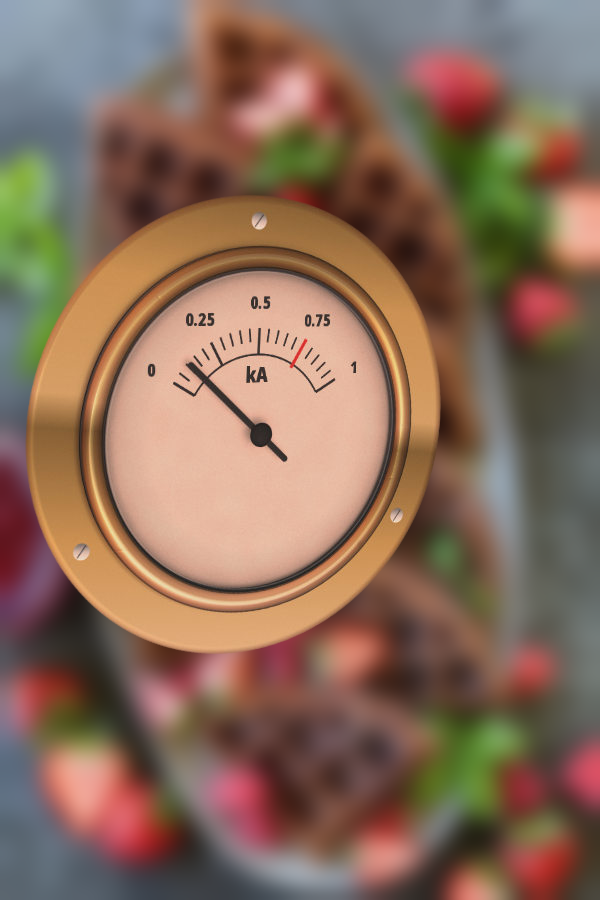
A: 0.1,kA
